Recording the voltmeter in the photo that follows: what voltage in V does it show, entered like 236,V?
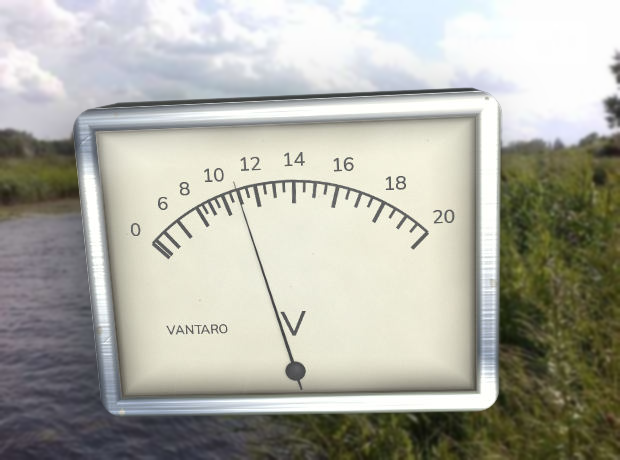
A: 11,V
